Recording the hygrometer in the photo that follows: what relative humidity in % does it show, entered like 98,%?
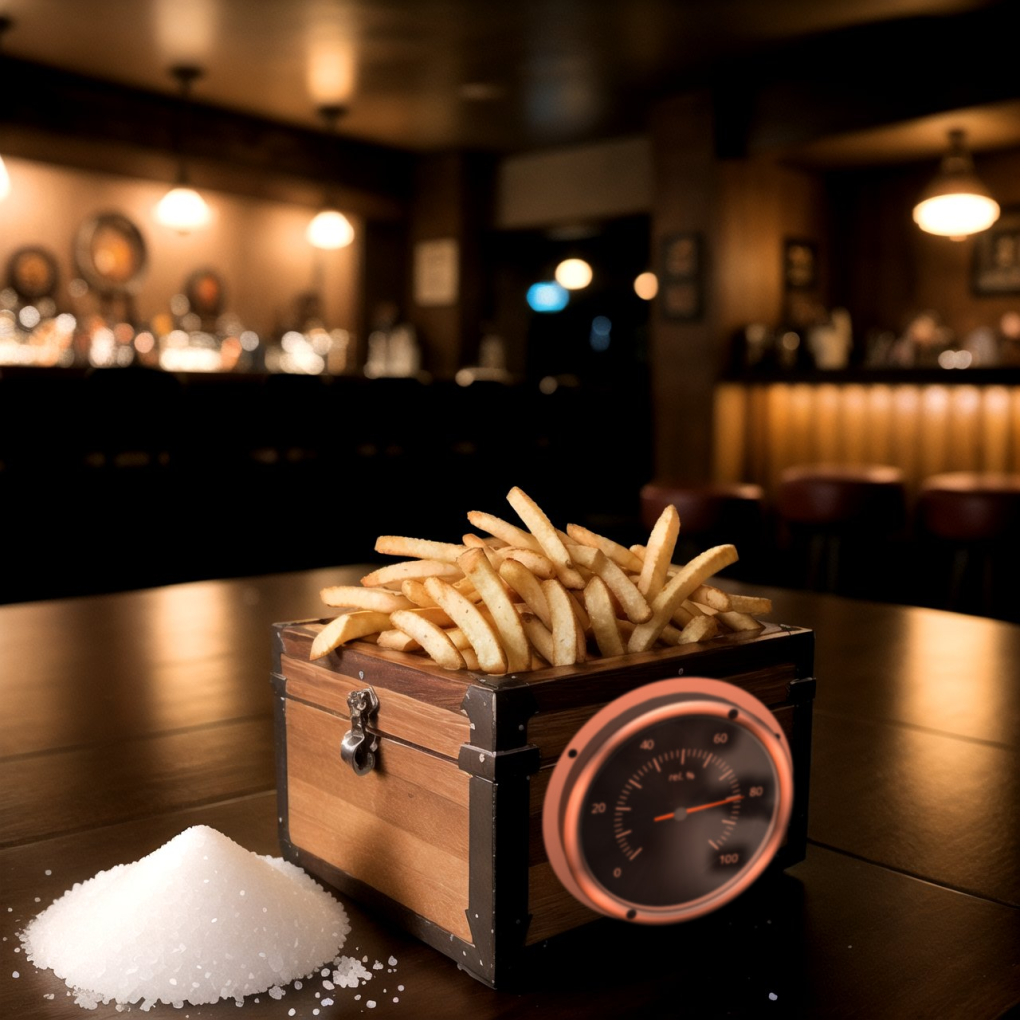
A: 80,%
